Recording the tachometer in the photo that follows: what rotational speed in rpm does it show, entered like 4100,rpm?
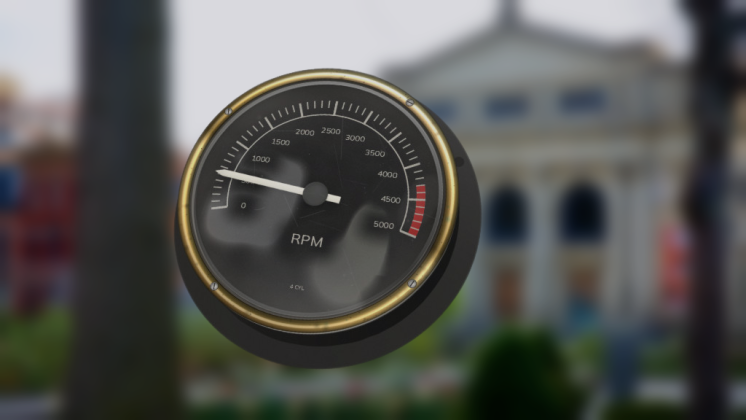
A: 500,rpm
